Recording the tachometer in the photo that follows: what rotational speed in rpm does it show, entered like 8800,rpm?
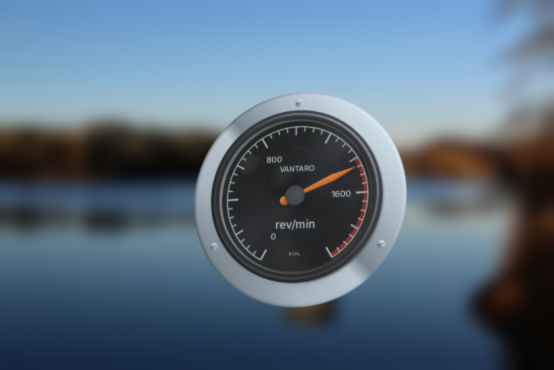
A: 1450,rpm
